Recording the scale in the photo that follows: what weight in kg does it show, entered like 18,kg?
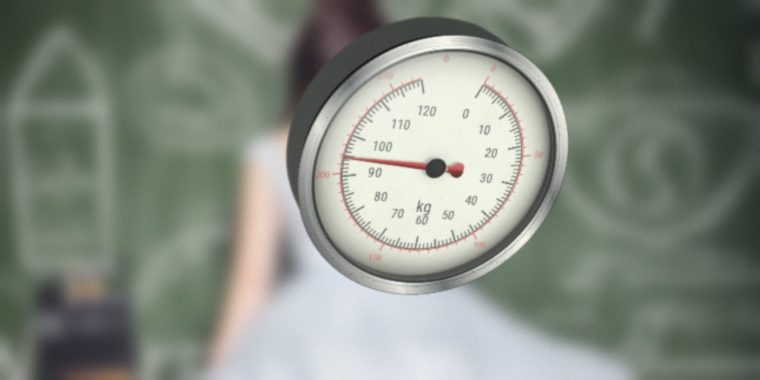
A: 95,kg
